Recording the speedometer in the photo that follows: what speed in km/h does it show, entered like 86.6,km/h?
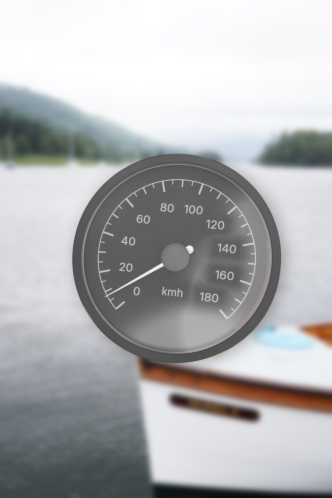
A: 7.5,km/h
